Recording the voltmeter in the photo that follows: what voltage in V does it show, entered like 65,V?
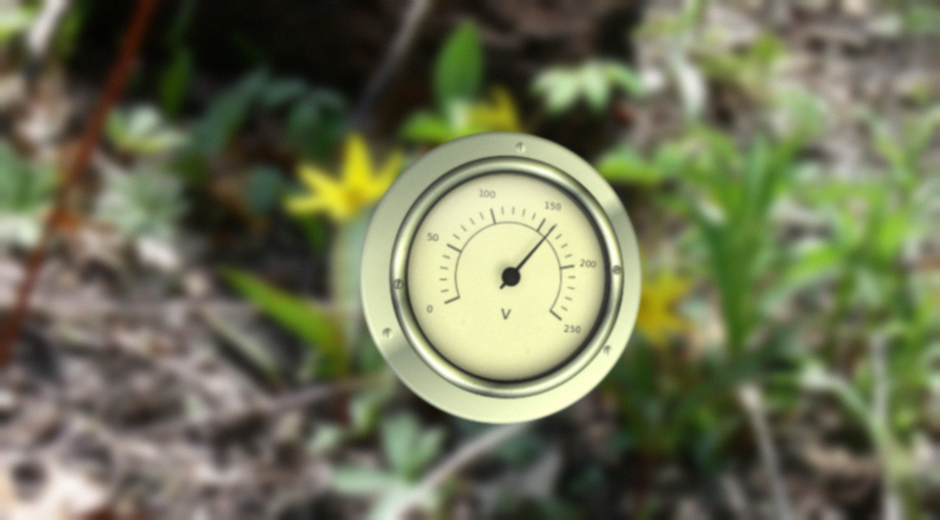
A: 160,V
